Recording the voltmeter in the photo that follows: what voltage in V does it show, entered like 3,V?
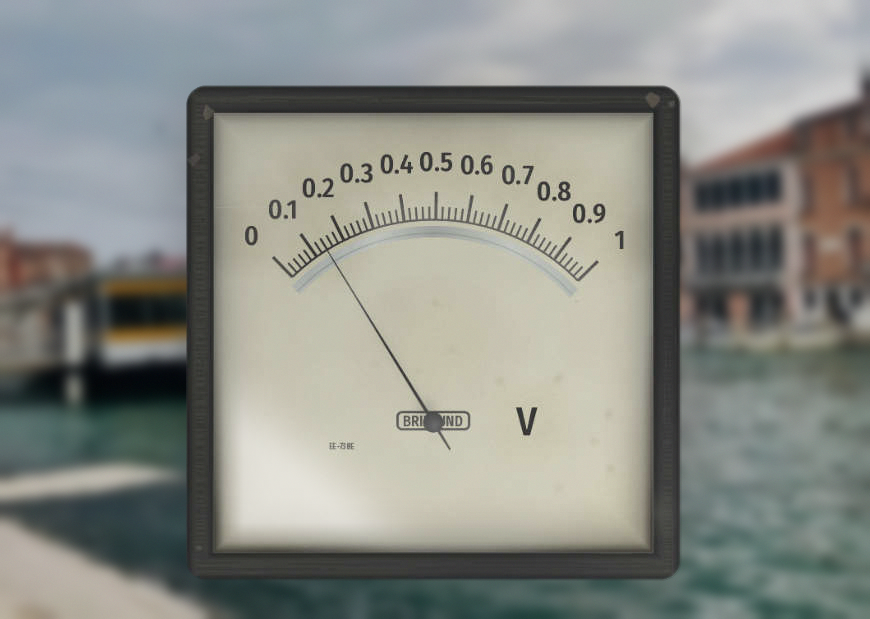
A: 0.14,V
